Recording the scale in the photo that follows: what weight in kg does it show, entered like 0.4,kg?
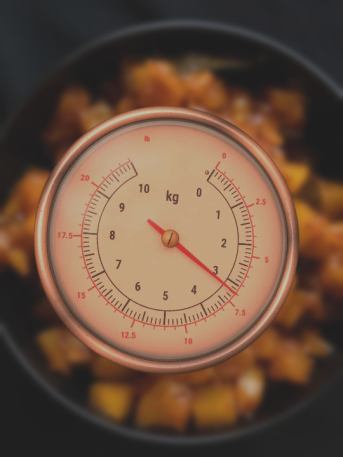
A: 3.2,kg
